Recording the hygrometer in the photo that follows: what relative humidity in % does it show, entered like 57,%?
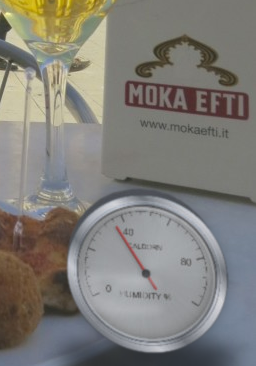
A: 36,%
